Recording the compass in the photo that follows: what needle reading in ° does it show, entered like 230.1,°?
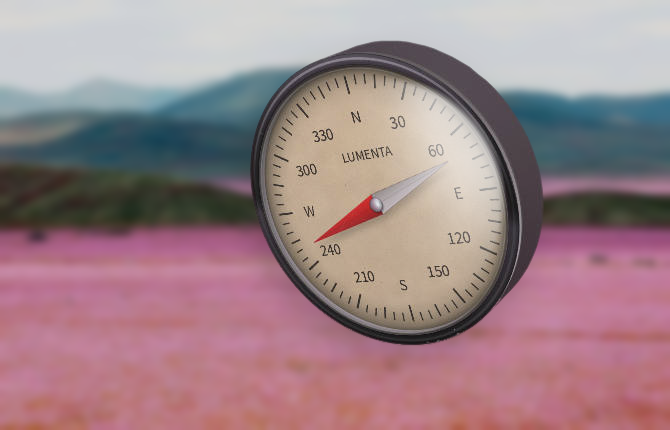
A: 250,°
